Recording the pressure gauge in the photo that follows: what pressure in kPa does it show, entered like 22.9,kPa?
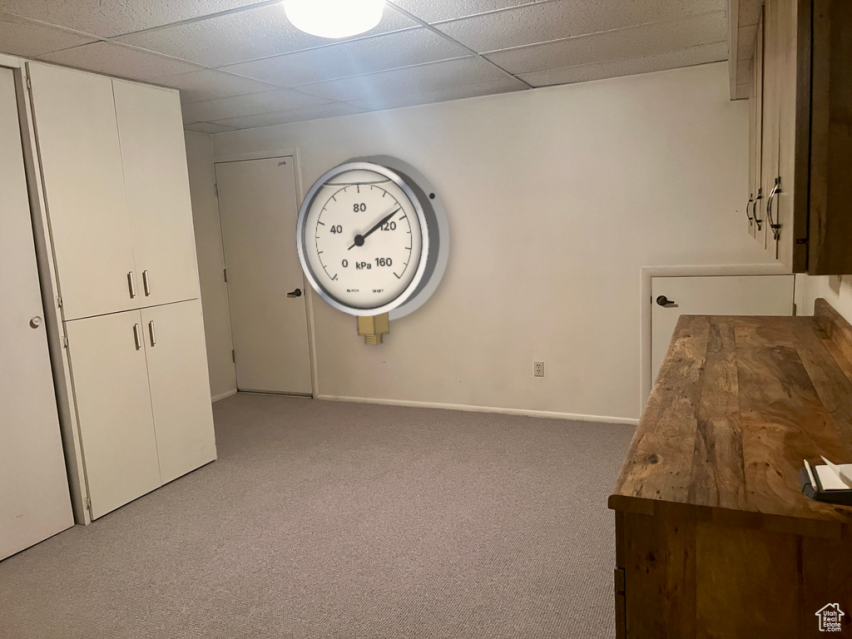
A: 115,kPa
